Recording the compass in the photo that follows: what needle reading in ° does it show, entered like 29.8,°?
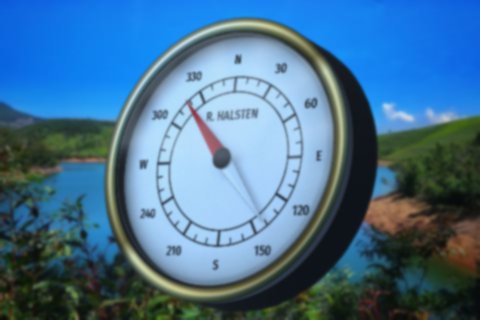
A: 320,°
